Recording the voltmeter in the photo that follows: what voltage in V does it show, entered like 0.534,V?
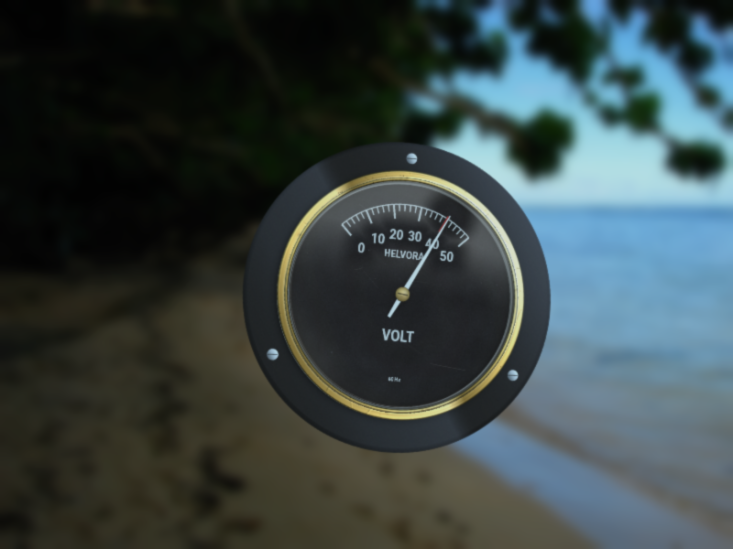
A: 40,V
